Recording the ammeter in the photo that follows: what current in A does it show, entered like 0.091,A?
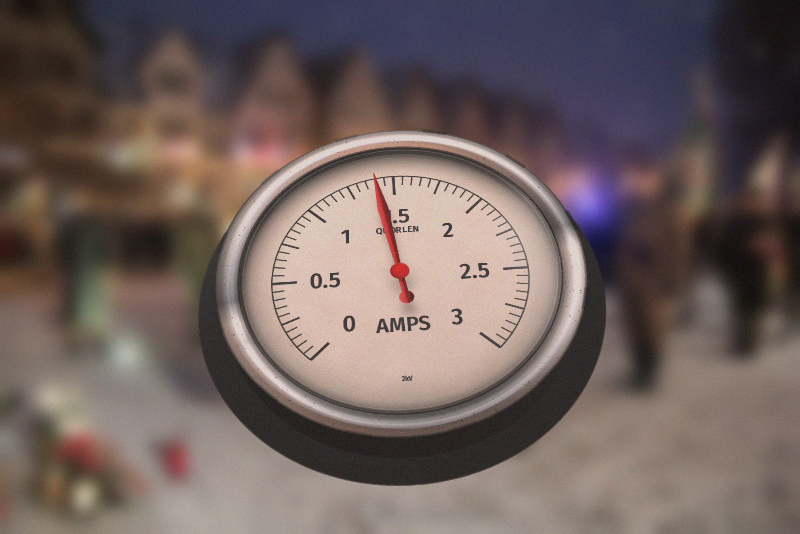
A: 1.4,A
